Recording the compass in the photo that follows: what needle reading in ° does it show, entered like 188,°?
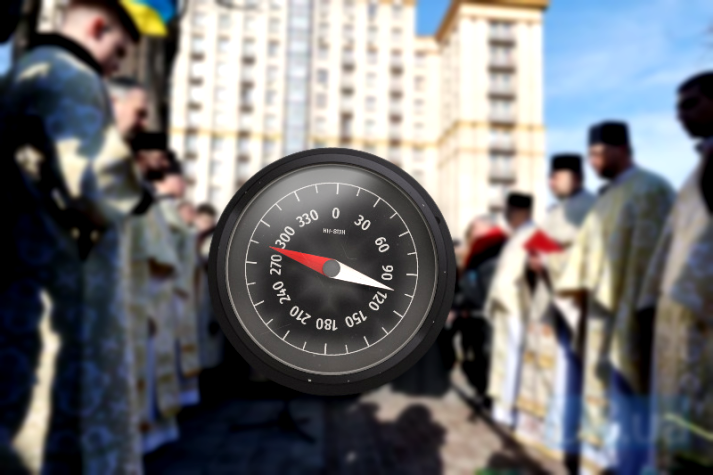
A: 285,°
